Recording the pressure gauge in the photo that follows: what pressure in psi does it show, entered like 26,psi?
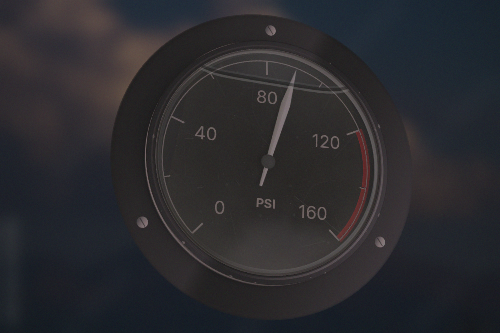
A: 90,psi
